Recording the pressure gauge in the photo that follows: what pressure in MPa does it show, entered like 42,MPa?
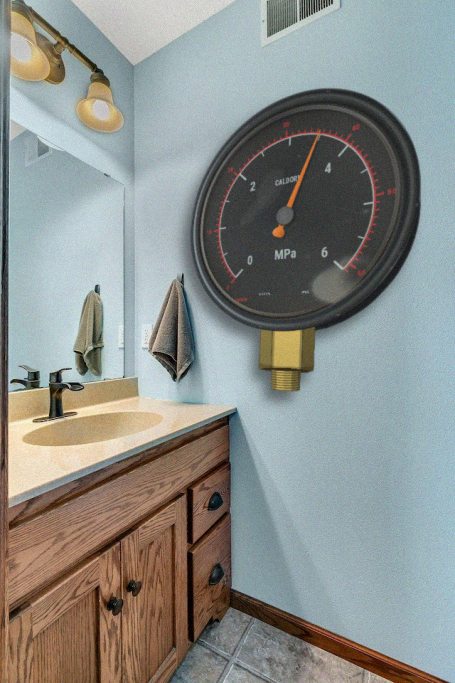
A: 3.5,MPa
